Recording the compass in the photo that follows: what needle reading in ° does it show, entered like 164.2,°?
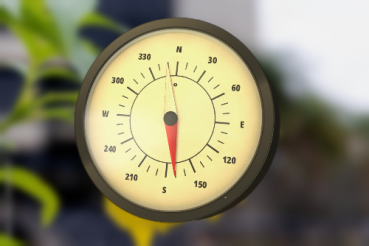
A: 170,°
